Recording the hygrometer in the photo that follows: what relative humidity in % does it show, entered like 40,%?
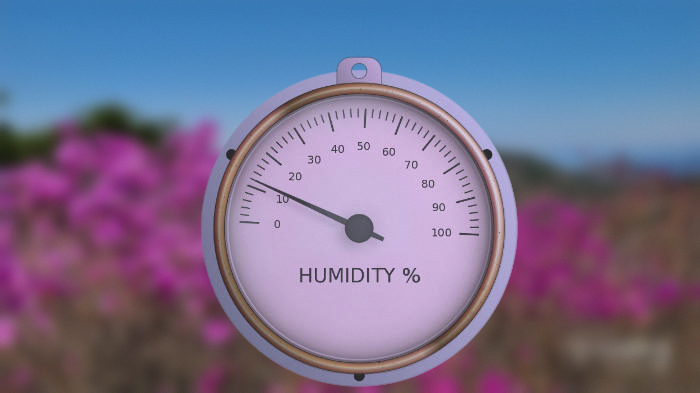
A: 12,%
